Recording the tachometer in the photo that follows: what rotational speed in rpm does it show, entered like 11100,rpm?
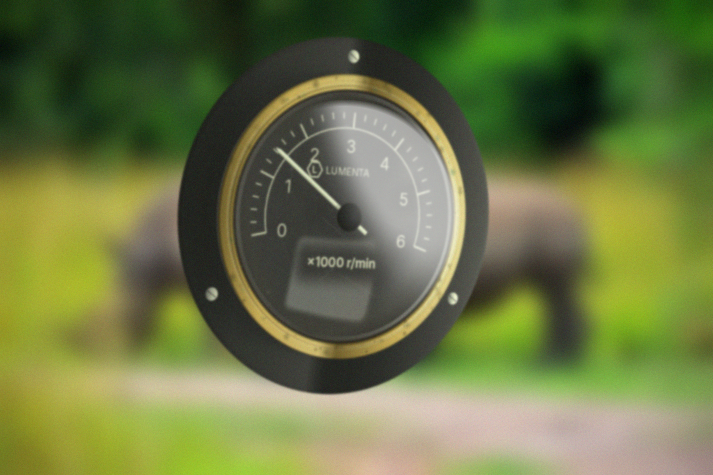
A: 1400,rpm
